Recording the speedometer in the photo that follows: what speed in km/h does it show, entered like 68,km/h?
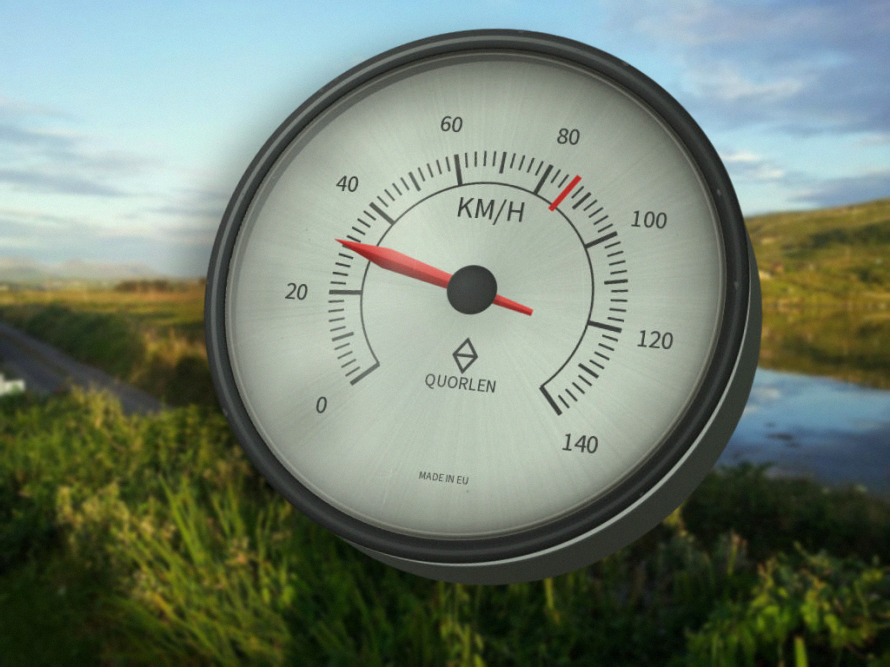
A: 30,km/h
